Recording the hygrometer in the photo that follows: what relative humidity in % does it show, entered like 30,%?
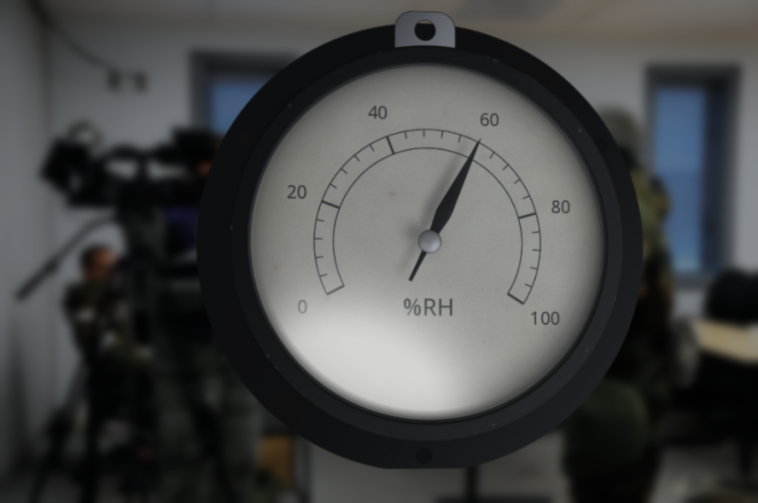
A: 60,%
